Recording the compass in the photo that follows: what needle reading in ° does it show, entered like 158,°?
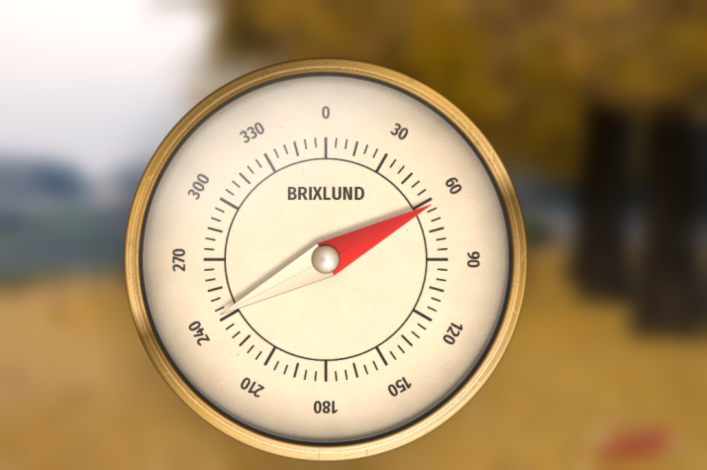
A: 62.5,°
